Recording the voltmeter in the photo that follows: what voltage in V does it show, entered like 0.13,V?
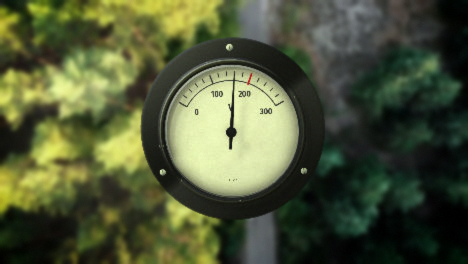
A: 160,V
